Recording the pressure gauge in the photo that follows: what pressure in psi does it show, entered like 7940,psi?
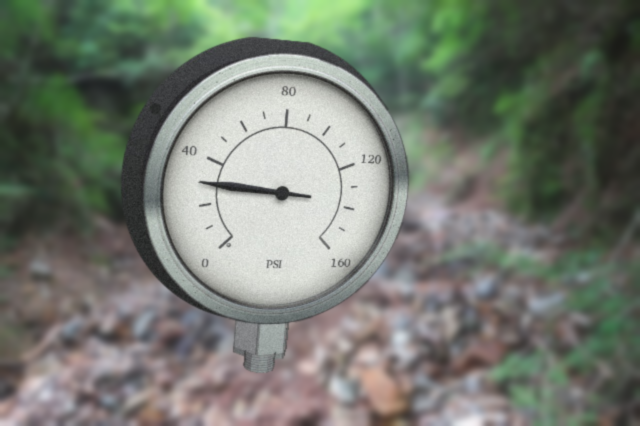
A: 30,psi
